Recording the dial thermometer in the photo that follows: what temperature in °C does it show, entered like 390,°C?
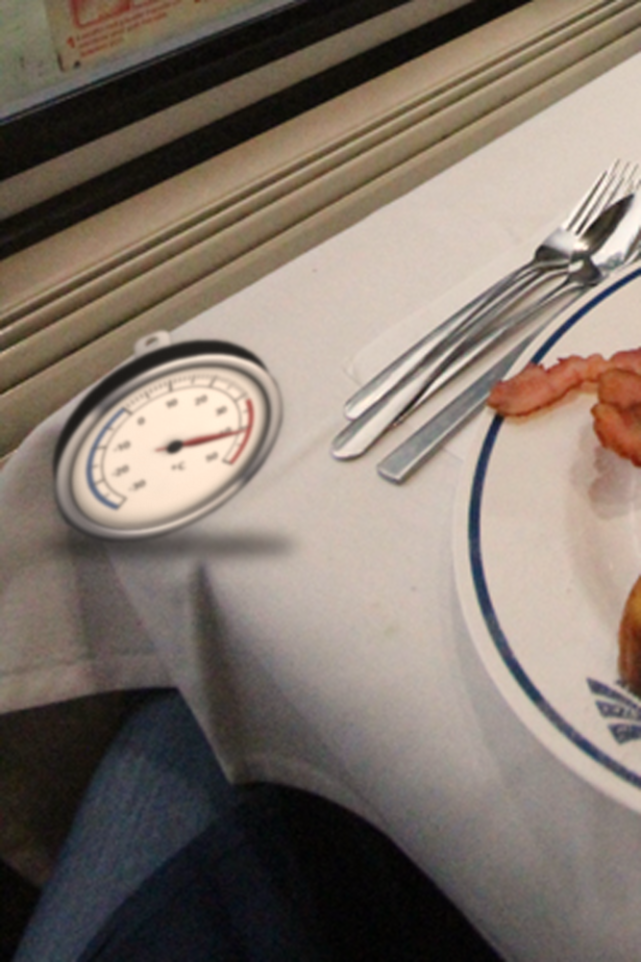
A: 40,°C
